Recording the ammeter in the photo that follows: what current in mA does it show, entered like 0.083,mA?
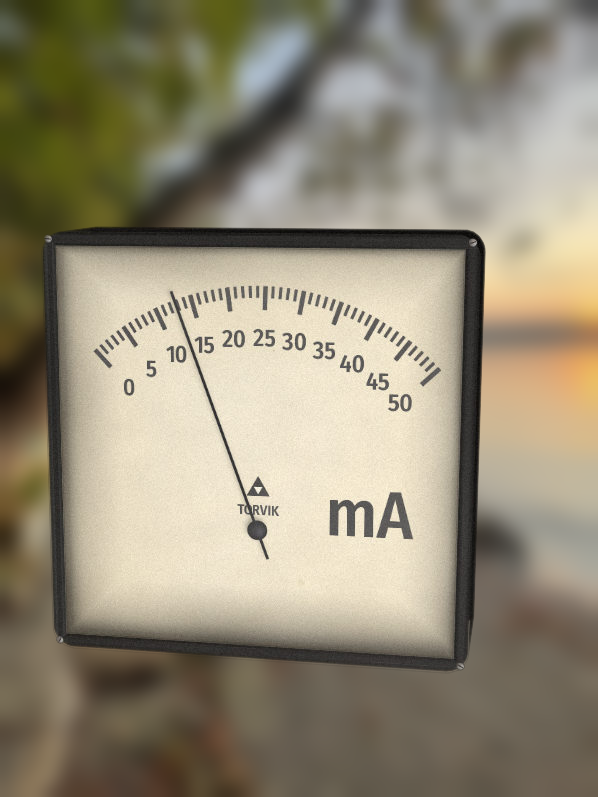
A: 13,mA
